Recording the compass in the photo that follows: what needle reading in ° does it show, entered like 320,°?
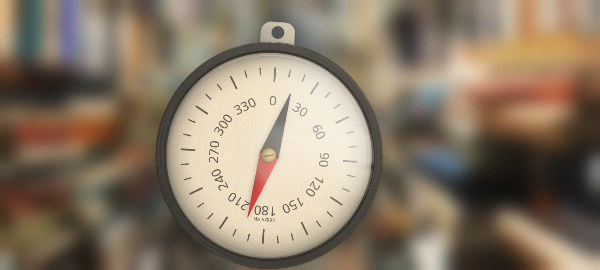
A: 195,°
